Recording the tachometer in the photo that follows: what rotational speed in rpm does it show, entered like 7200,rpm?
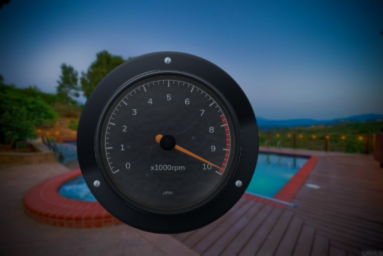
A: 9800,rpm
